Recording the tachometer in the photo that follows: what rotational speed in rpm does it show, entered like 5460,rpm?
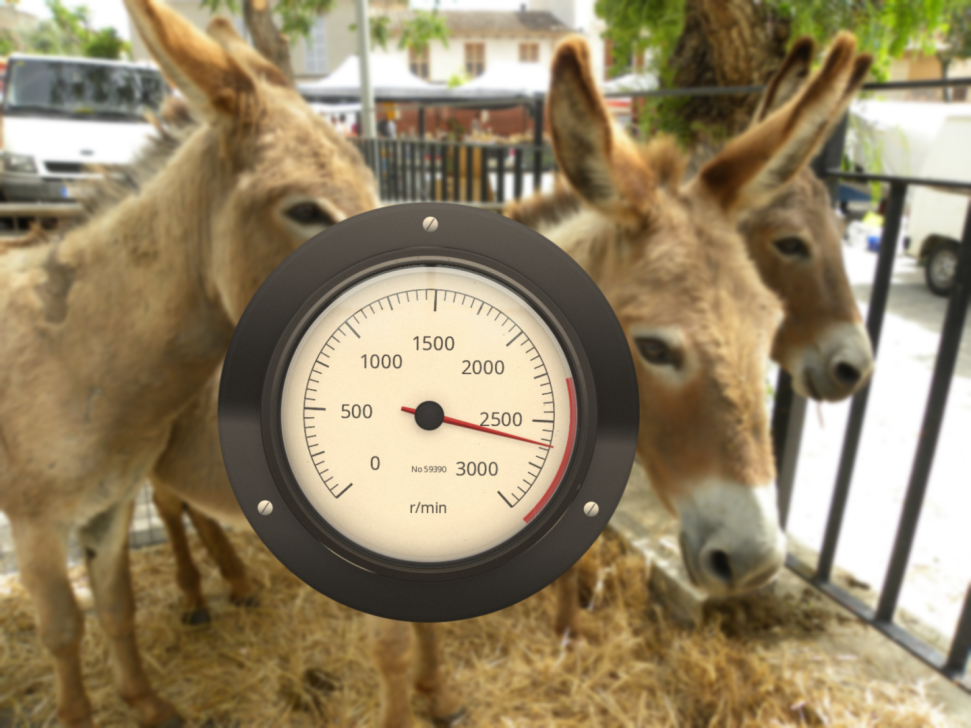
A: 2625,rpm
